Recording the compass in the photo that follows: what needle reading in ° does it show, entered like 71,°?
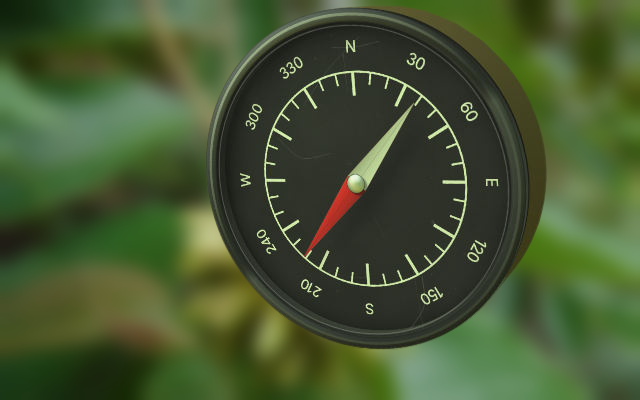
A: 220,°
